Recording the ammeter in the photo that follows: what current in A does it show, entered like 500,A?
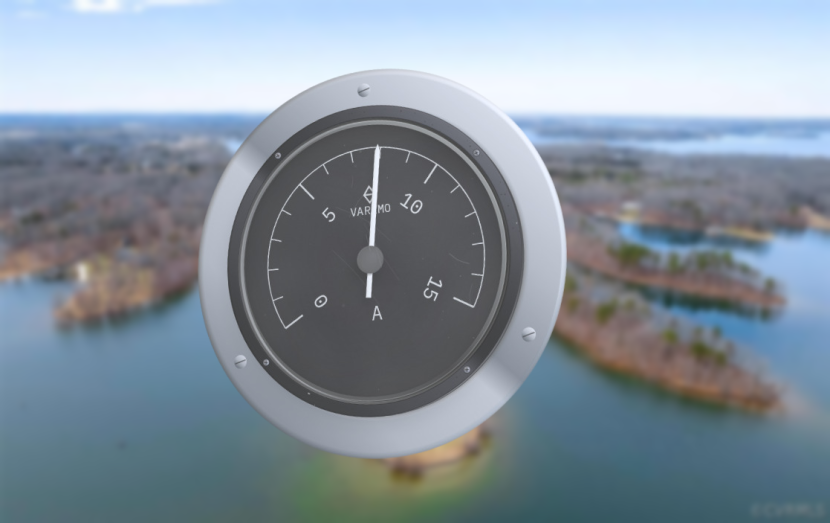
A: 8,A
